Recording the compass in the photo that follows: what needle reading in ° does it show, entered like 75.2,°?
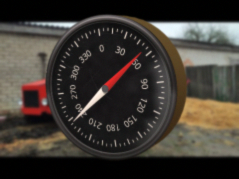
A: 55,°
